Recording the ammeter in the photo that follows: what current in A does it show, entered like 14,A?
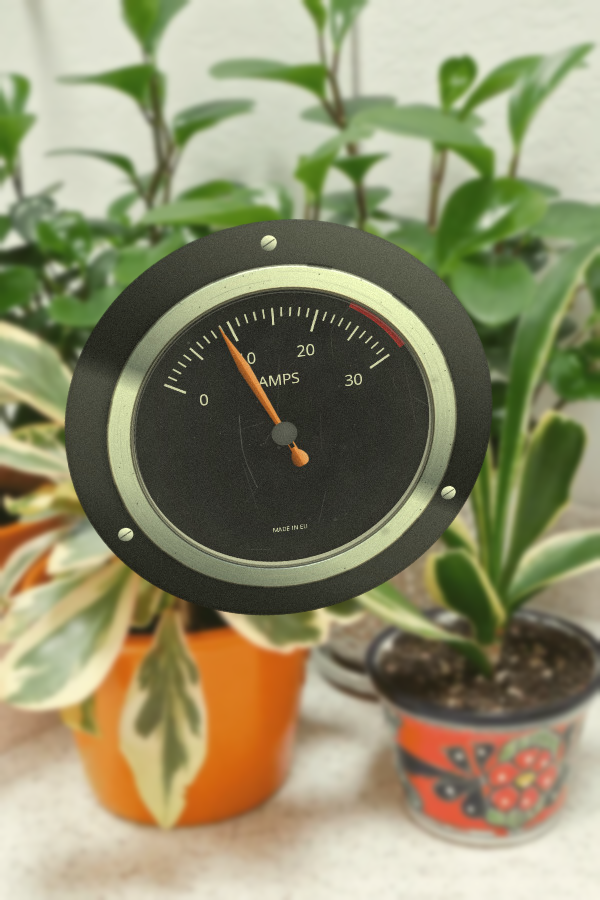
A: 9,A
